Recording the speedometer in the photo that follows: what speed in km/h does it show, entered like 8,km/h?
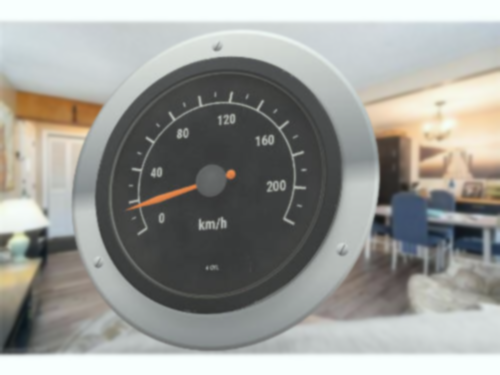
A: 15,km/h
